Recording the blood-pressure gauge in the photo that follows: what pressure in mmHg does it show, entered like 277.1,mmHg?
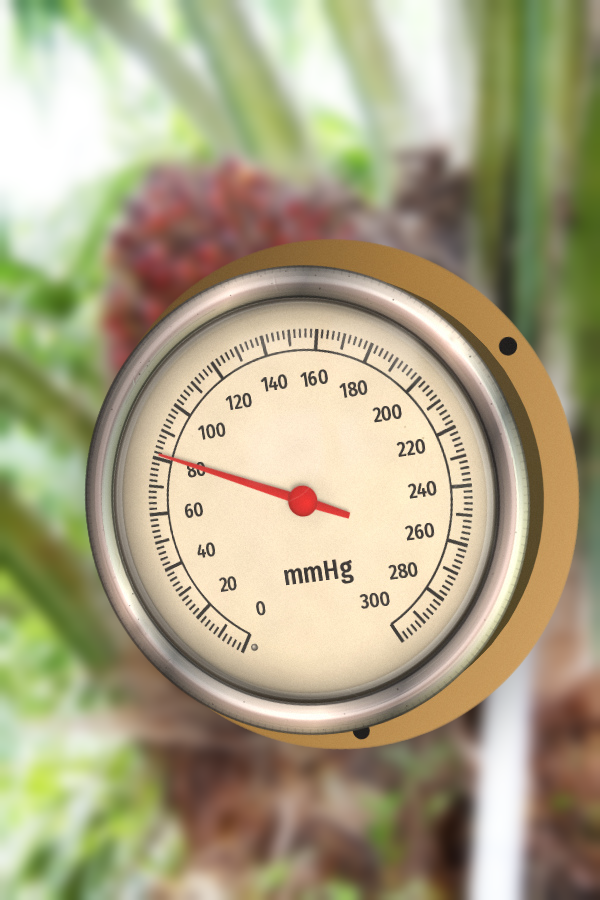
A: 82,mmHg
